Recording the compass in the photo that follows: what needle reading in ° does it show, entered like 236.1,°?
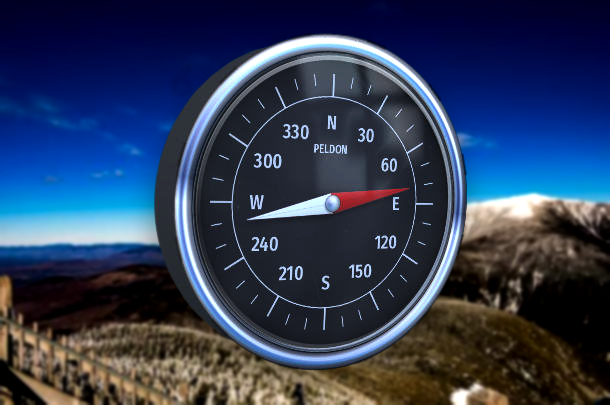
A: 80,°
